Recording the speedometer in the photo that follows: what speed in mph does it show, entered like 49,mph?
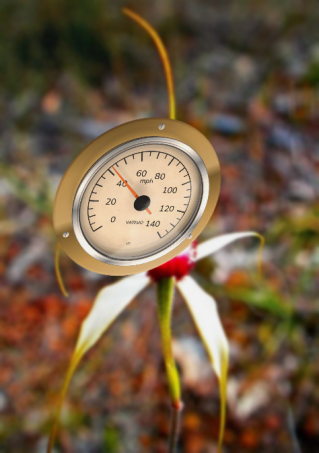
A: 42.5,mph
